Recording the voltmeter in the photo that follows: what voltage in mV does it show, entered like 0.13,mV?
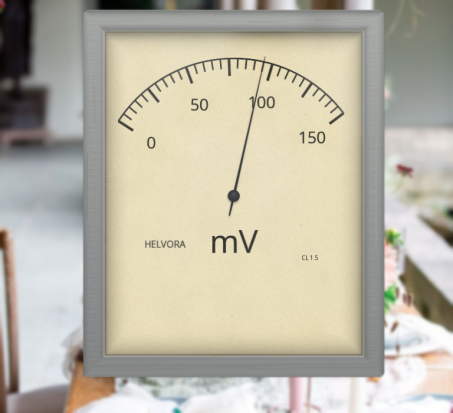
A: 95,mV
